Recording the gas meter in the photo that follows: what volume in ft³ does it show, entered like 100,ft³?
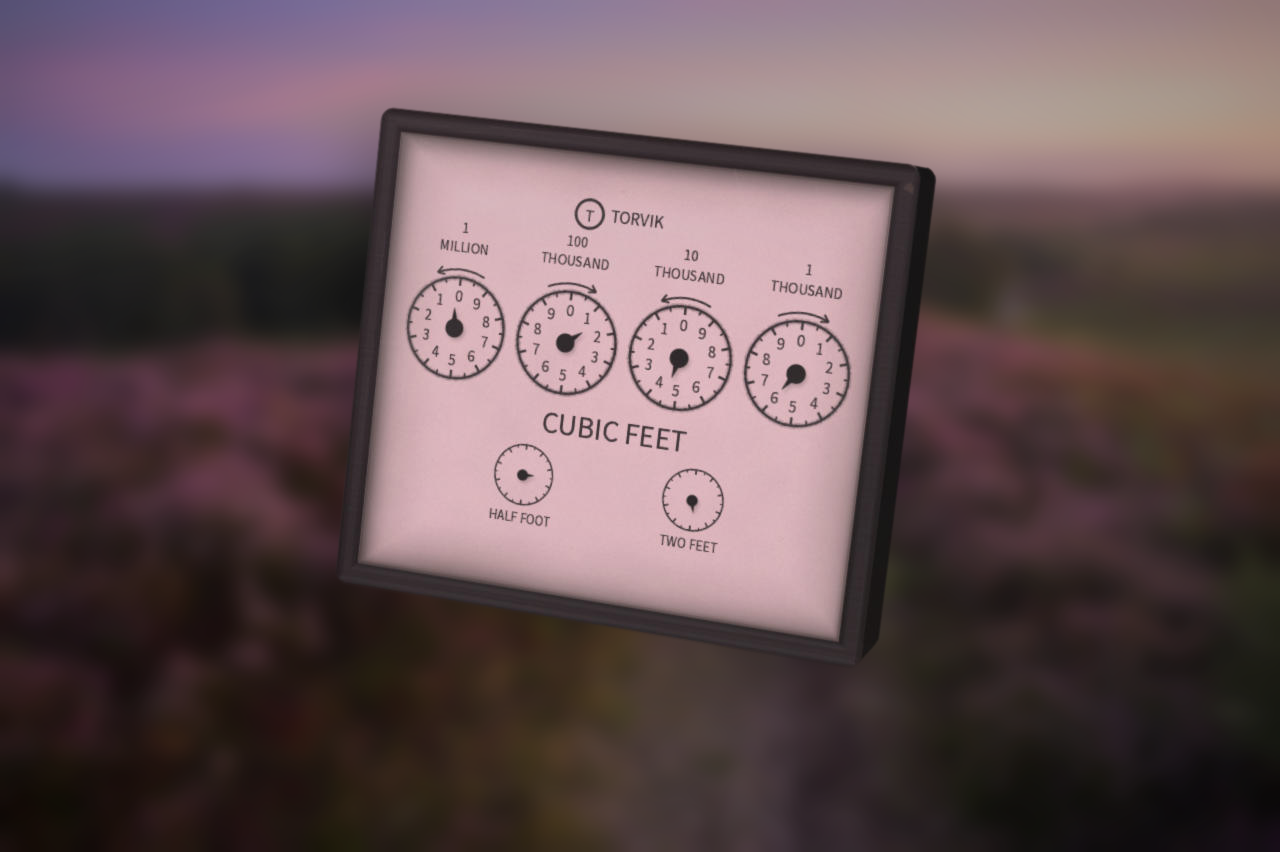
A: 14600,ft³
